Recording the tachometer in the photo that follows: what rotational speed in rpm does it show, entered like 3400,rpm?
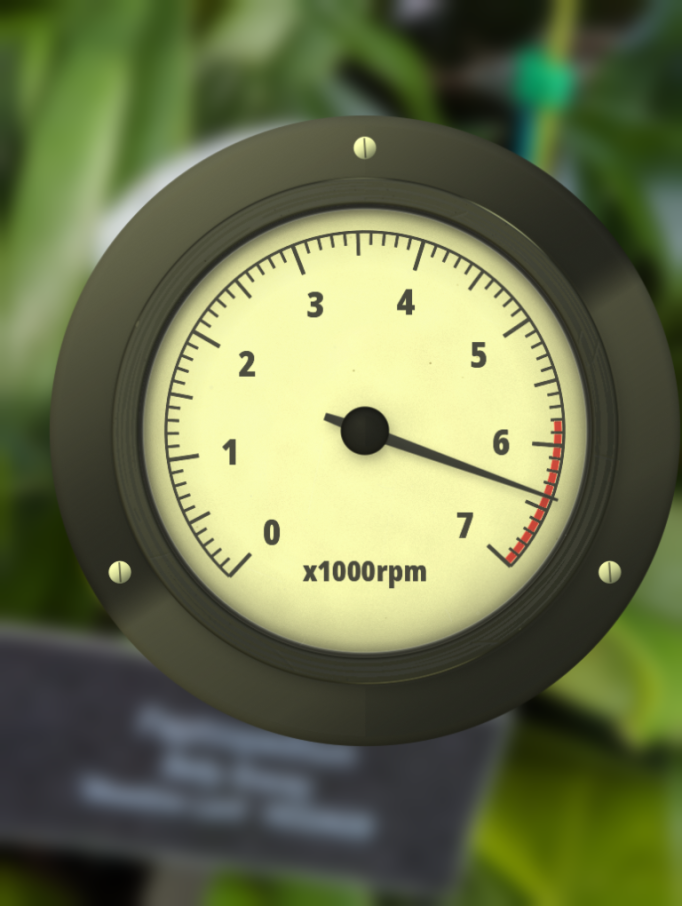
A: 6400,rpm
